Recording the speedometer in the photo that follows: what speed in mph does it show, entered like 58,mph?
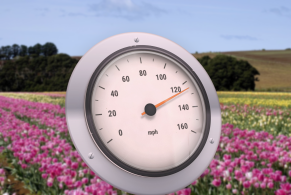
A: 125,mph
